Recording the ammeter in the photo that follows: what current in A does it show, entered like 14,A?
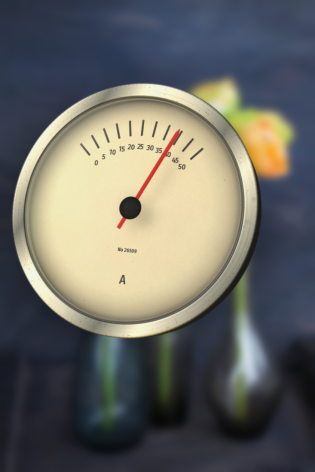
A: 40,A
